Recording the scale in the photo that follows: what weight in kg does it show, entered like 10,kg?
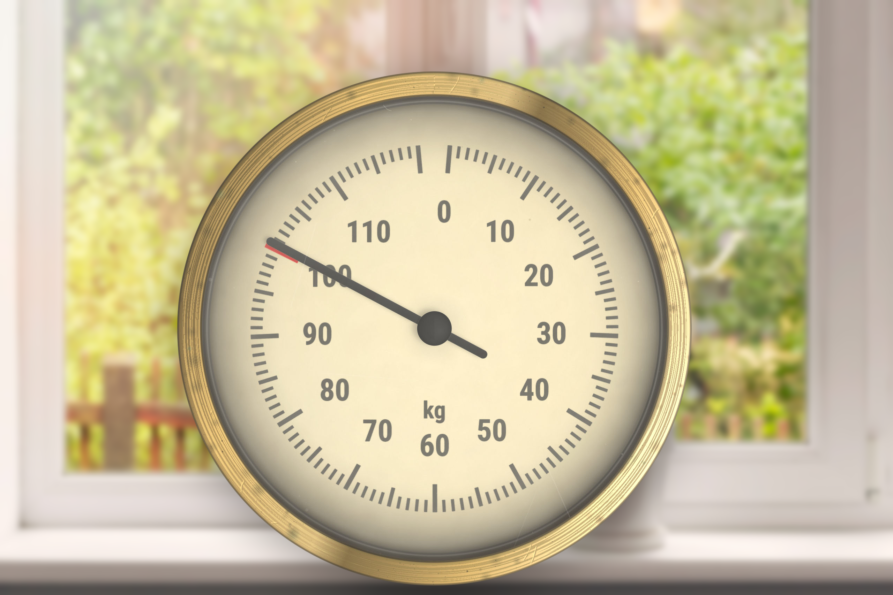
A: 100.5,kg
